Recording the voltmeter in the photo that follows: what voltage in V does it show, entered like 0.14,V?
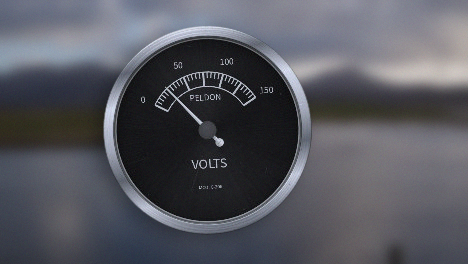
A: 25,V
